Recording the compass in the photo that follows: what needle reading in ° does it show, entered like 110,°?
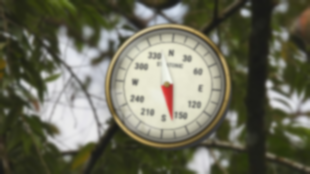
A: 165,°
